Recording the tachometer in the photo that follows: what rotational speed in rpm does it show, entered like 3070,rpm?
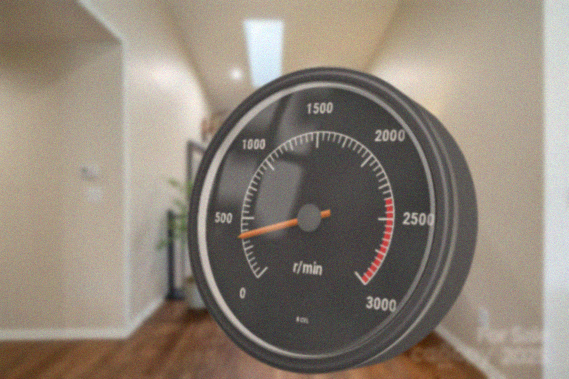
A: 350,rpm
